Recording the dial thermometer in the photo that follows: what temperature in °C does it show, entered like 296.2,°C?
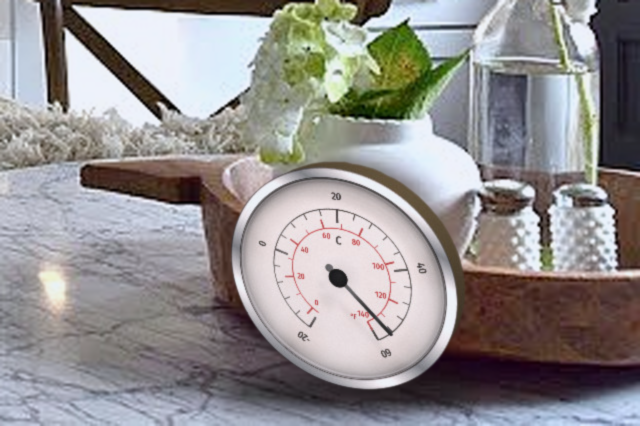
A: 56,°C
